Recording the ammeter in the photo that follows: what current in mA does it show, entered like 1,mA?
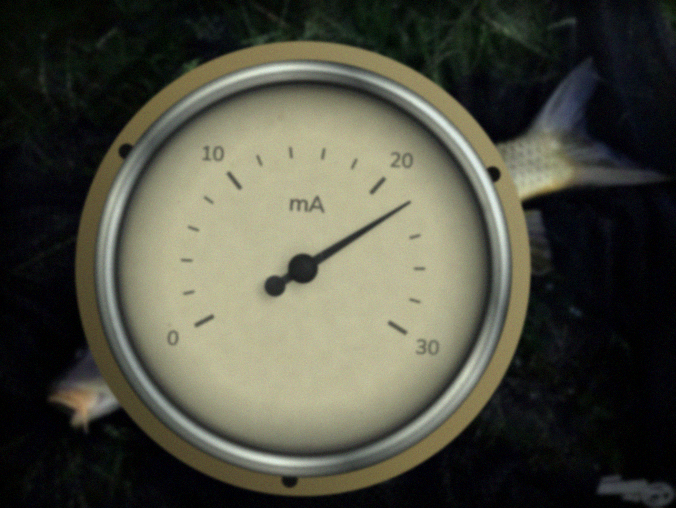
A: 22,mA
